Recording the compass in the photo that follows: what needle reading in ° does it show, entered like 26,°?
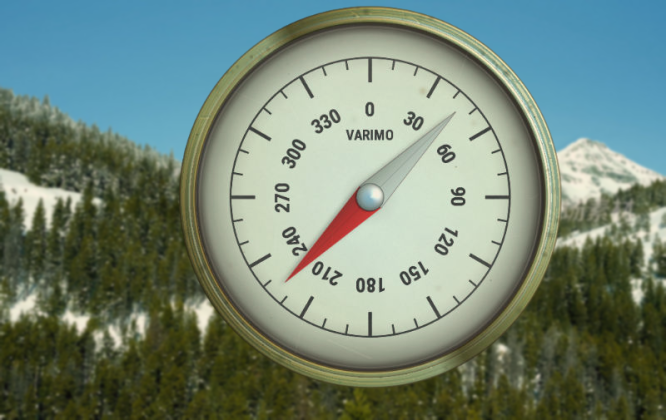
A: 225,°
